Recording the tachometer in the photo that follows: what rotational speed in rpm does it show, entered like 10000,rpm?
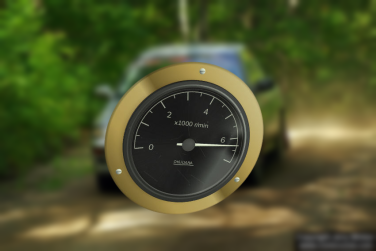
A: 6250,rpm
